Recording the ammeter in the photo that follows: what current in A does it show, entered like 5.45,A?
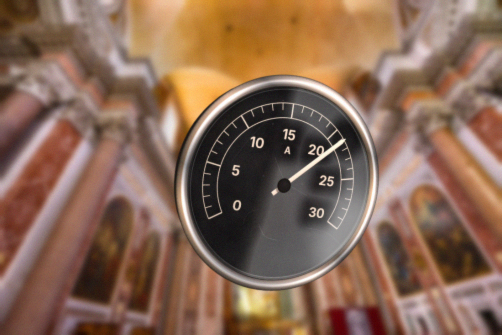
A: 21,A
